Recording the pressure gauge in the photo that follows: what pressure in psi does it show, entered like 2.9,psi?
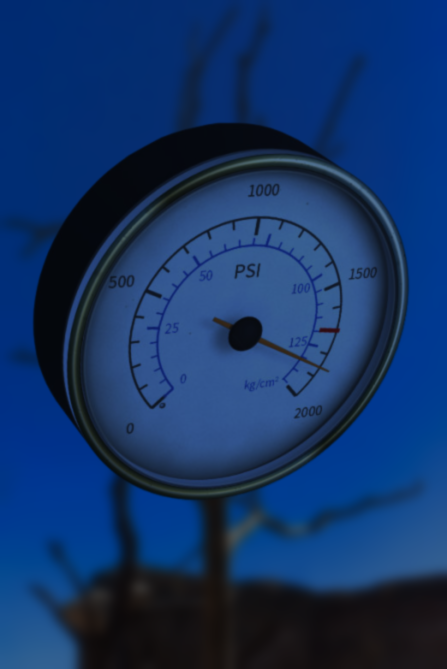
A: 1850,psi
